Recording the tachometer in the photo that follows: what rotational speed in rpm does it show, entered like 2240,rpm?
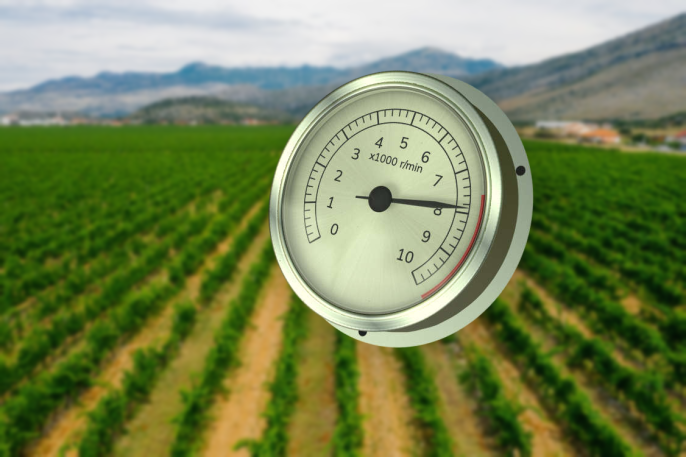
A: 7900,rpm
